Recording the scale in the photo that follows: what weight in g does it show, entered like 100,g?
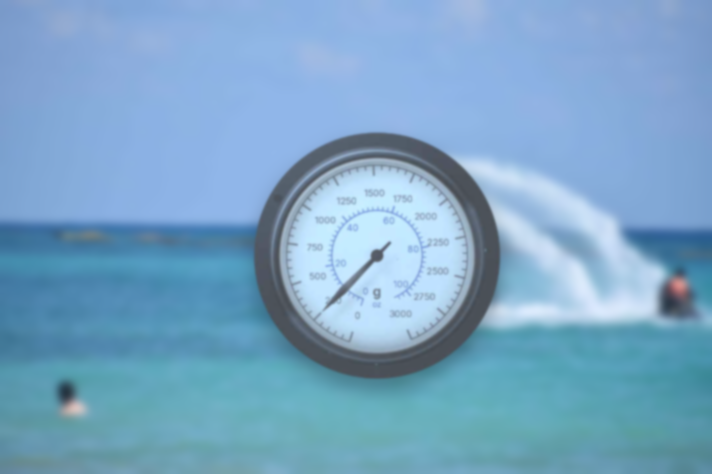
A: 250,g
